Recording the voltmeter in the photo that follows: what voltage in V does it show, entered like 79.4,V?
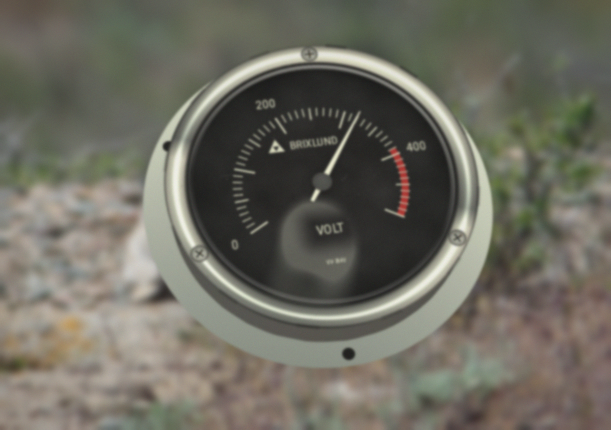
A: 320,V
